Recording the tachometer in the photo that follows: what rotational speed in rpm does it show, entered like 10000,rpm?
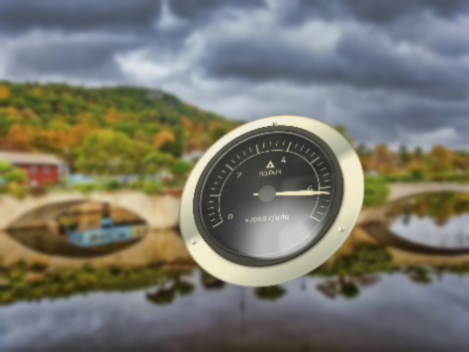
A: 6200,rpm
